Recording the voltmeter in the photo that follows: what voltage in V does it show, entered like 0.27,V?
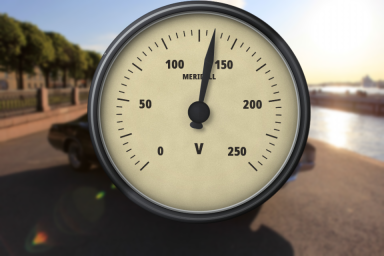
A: 135,V
